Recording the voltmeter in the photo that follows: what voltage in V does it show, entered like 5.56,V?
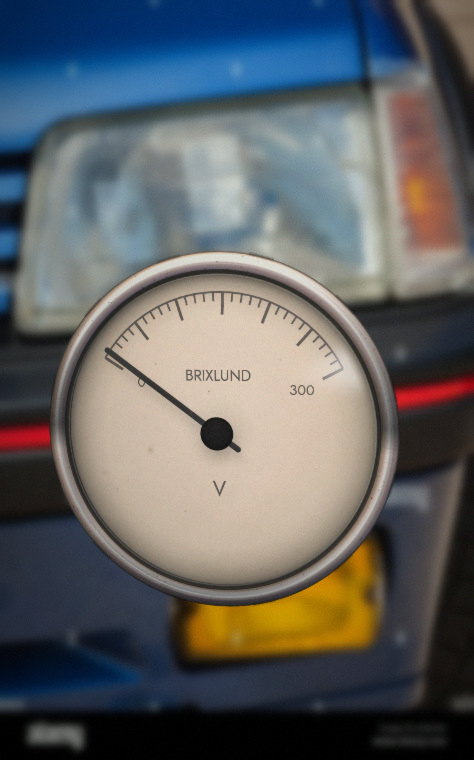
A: 10,V
